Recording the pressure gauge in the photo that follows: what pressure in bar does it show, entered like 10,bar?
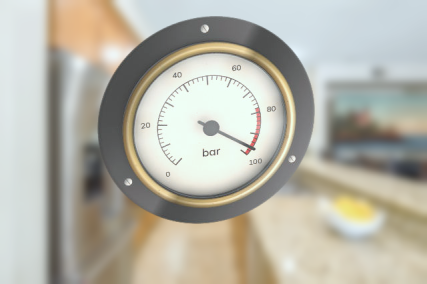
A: 96,bar
